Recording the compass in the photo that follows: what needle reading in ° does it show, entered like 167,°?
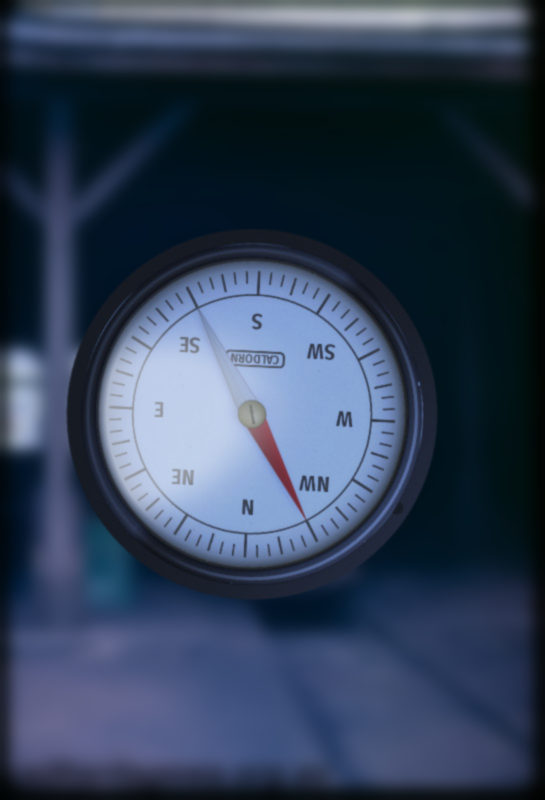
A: 330,°
